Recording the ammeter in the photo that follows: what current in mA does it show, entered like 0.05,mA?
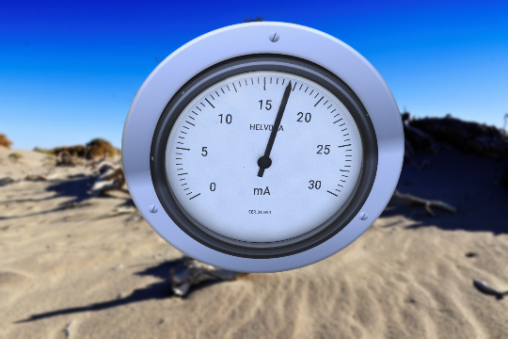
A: 17,mA
